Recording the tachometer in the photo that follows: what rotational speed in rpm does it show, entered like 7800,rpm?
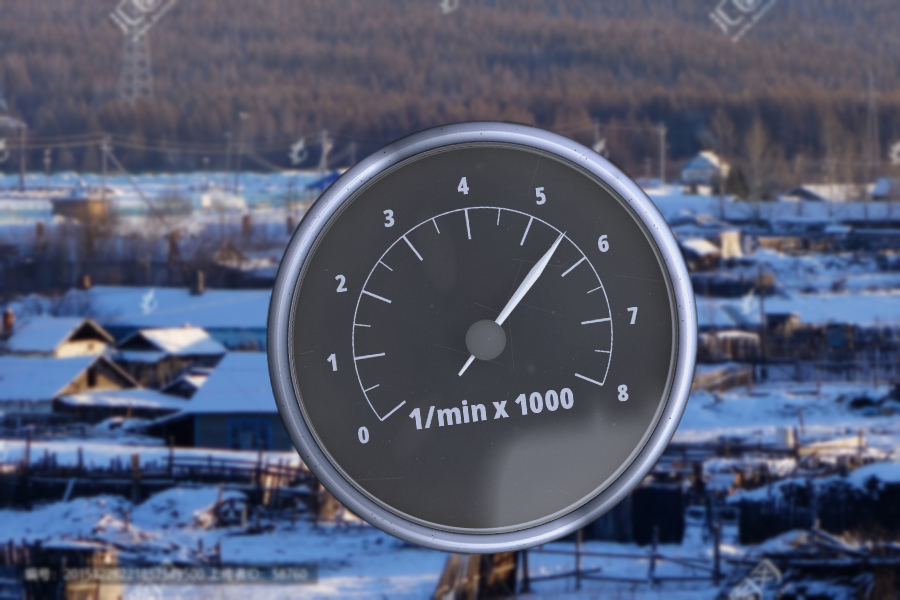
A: 5500,rpm
